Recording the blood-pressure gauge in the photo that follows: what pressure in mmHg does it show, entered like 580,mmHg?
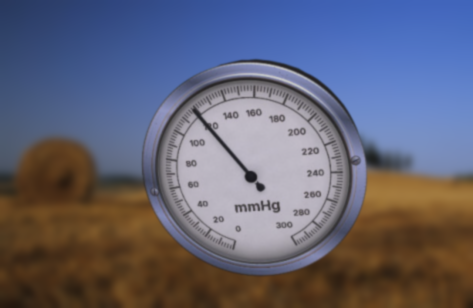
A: 120,mmHg
